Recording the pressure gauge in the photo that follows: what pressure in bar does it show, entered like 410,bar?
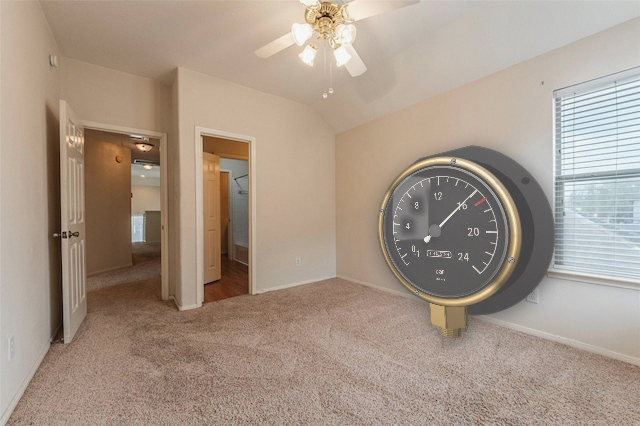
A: 16,bar
